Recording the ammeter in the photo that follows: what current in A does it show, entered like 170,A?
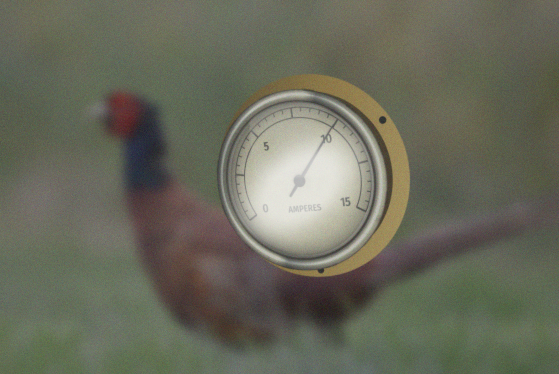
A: 10,A
